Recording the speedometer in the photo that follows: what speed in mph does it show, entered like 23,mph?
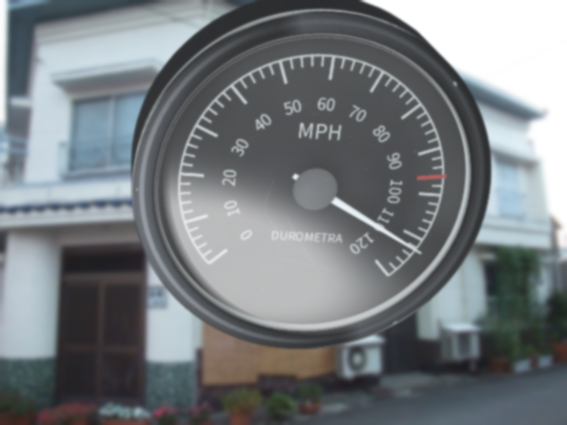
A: 112,mph
